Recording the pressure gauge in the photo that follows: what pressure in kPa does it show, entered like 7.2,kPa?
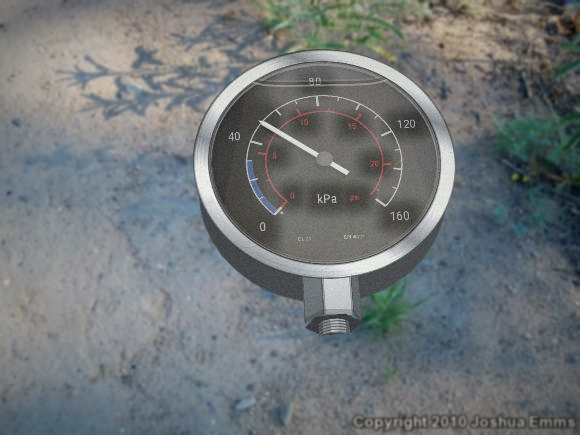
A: 50,kPa
